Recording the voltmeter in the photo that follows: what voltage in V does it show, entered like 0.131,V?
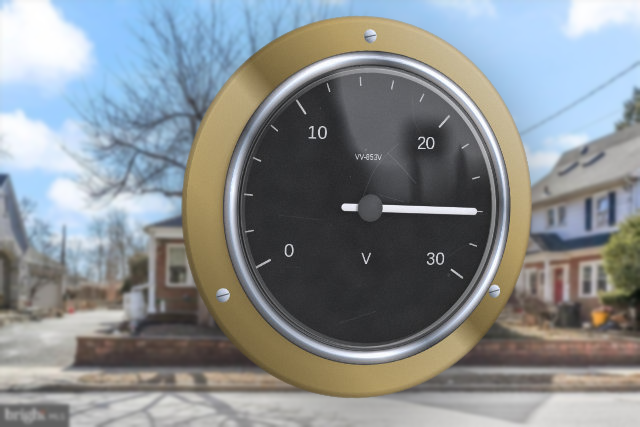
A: 26,V
